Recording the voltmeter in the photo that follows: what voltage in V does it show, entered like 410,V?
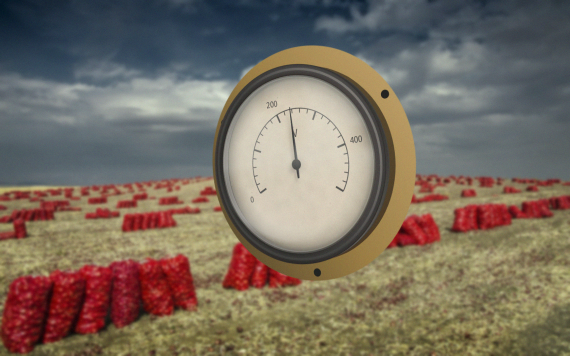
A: 240,V
